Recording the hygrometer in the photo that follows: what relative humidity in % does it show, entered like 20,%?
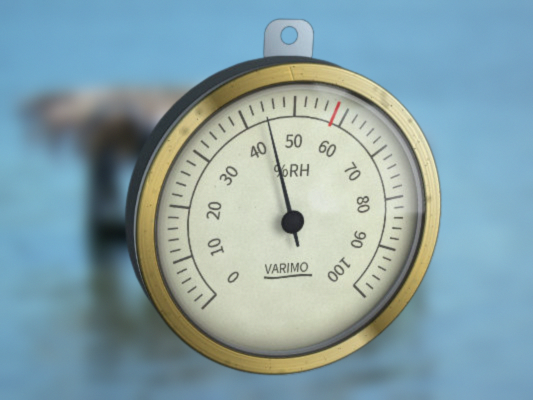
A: 44,%
